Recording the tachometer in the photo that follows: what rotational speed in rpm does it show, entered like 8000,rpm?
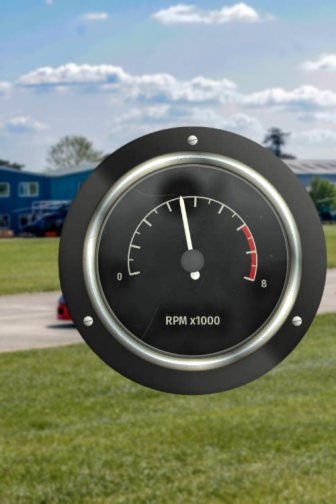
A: 3500,rpm
